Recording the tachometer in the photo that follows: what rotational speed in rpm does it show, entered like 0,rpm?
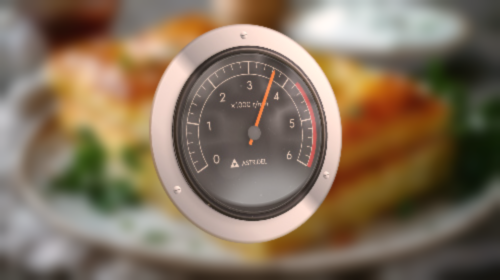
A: 3600,rpm
